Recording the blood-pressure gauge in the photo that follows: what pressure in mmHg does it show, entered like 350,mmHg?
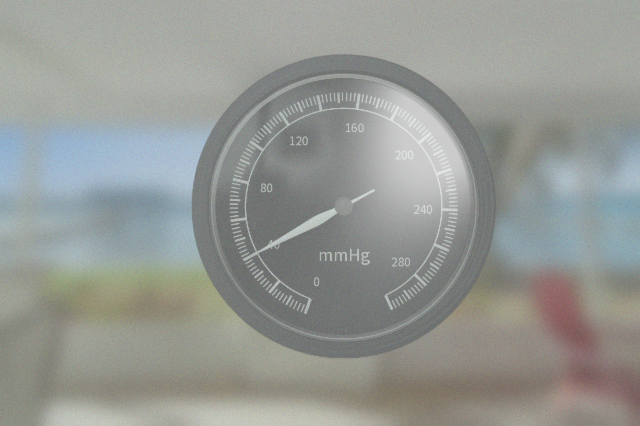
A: 40,mmHg
